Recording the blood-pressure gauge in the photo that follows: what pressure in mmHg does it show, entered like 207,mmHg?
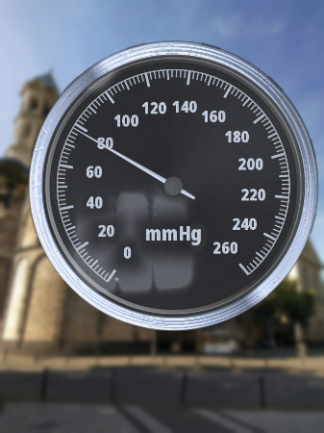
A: 78,mmHg
